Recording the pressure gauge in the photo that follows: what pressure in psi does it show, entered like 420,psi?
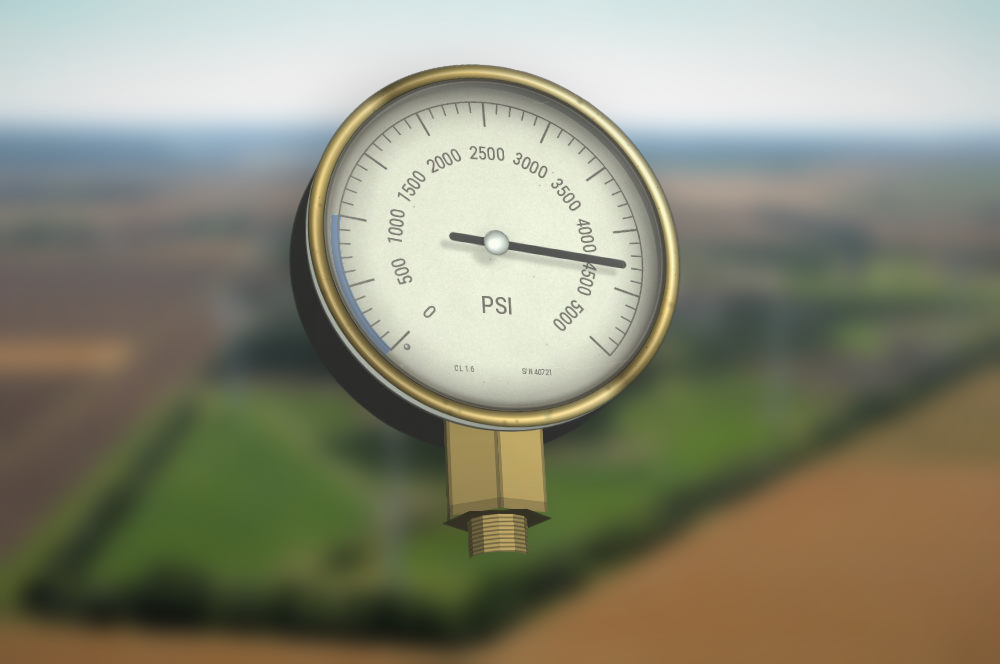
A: 4300,psi
